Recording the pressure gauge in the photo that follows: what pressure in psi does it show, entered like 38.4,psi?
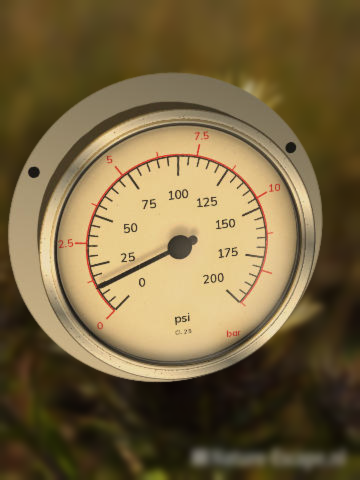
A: 15,psi
